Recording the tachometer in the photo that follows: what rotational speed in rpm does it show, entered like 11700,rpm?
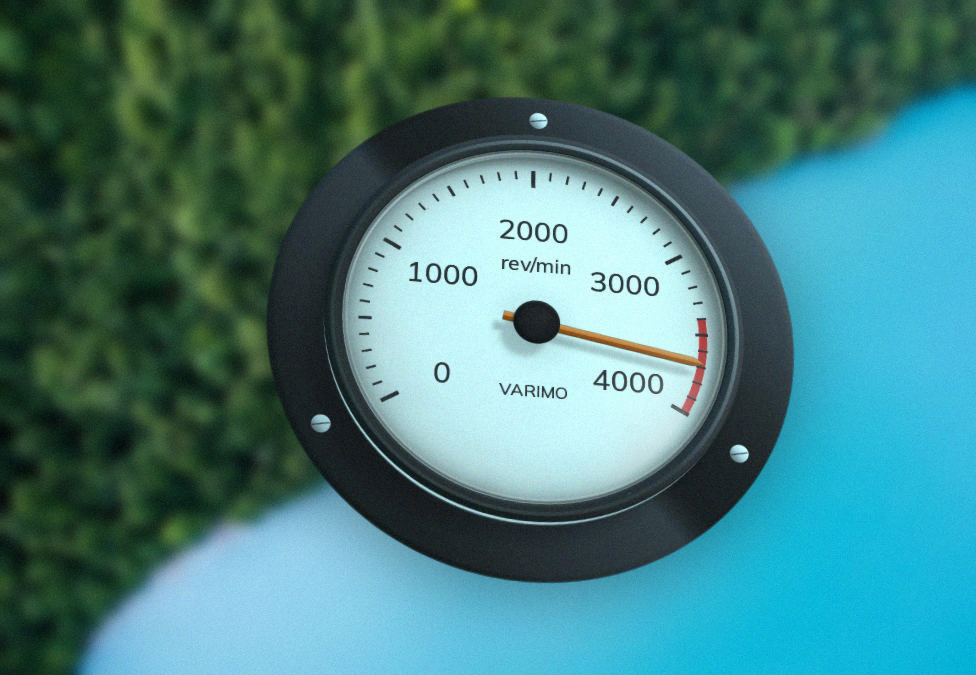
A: 3700,rpm
